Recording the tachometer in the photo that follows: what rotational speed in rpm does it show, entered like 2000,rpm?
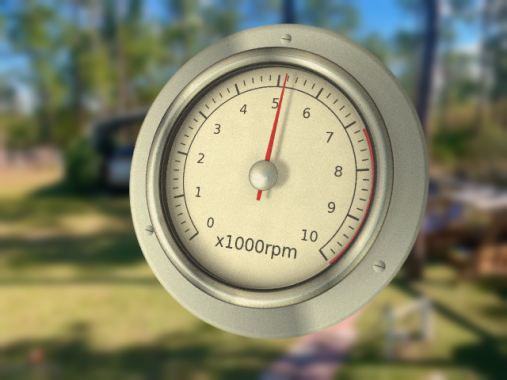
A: 5200,rpm
